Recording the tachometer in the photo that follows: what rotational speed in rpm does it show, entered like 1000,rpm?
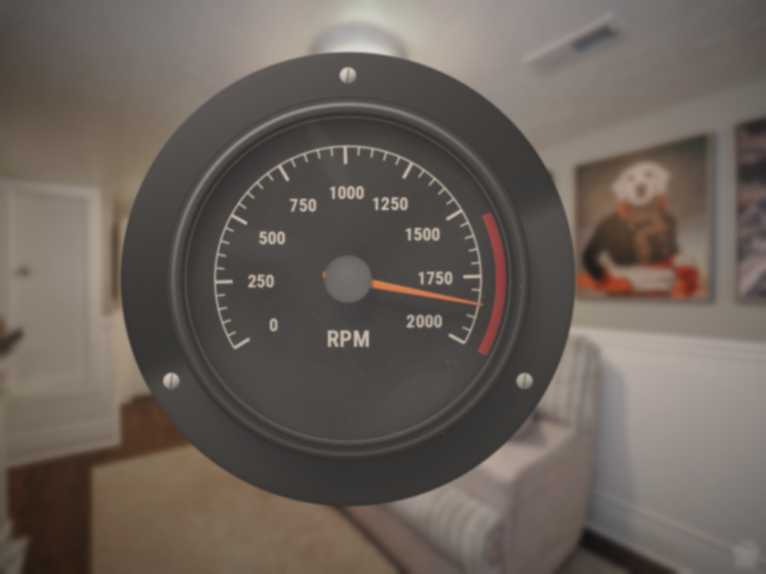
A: 1850,rpm
